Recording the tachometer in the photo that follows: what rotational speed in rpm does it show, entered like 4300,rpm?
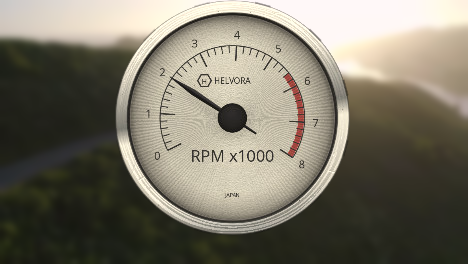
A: 2000,rpm
